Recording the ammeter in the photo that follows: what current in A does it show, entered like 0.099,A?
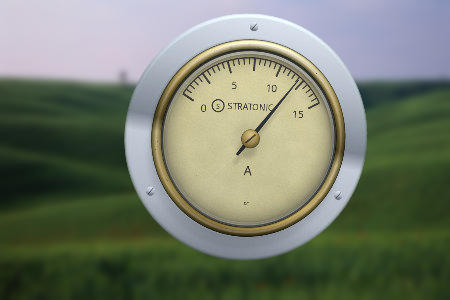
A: 12,A
